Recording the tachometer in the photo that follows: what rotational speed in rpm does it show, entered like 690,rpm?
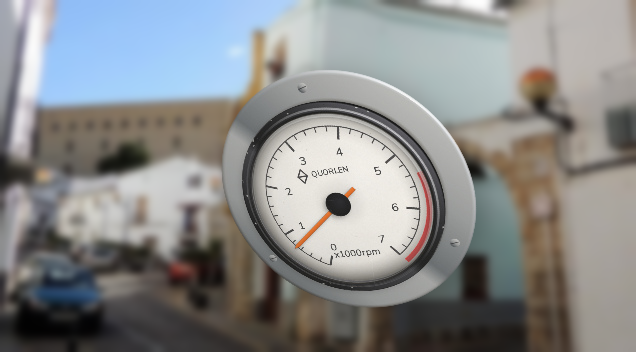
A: 700,rpm
